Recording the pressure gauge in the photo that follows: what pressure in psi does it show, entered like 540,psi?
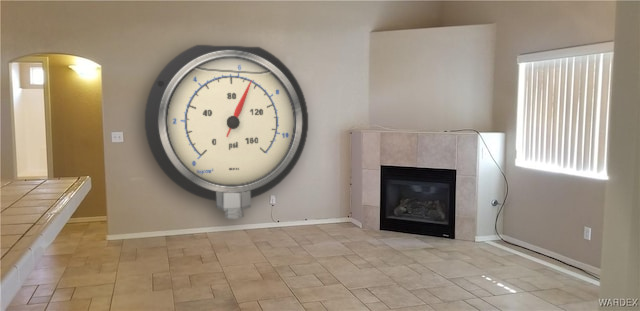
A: 95,psi
